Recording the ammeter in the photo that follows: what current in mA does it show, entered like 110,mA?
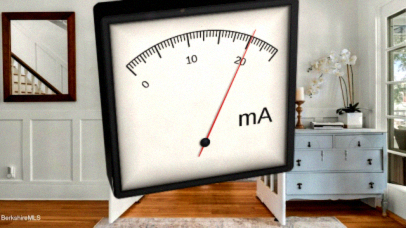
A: 20,mA
